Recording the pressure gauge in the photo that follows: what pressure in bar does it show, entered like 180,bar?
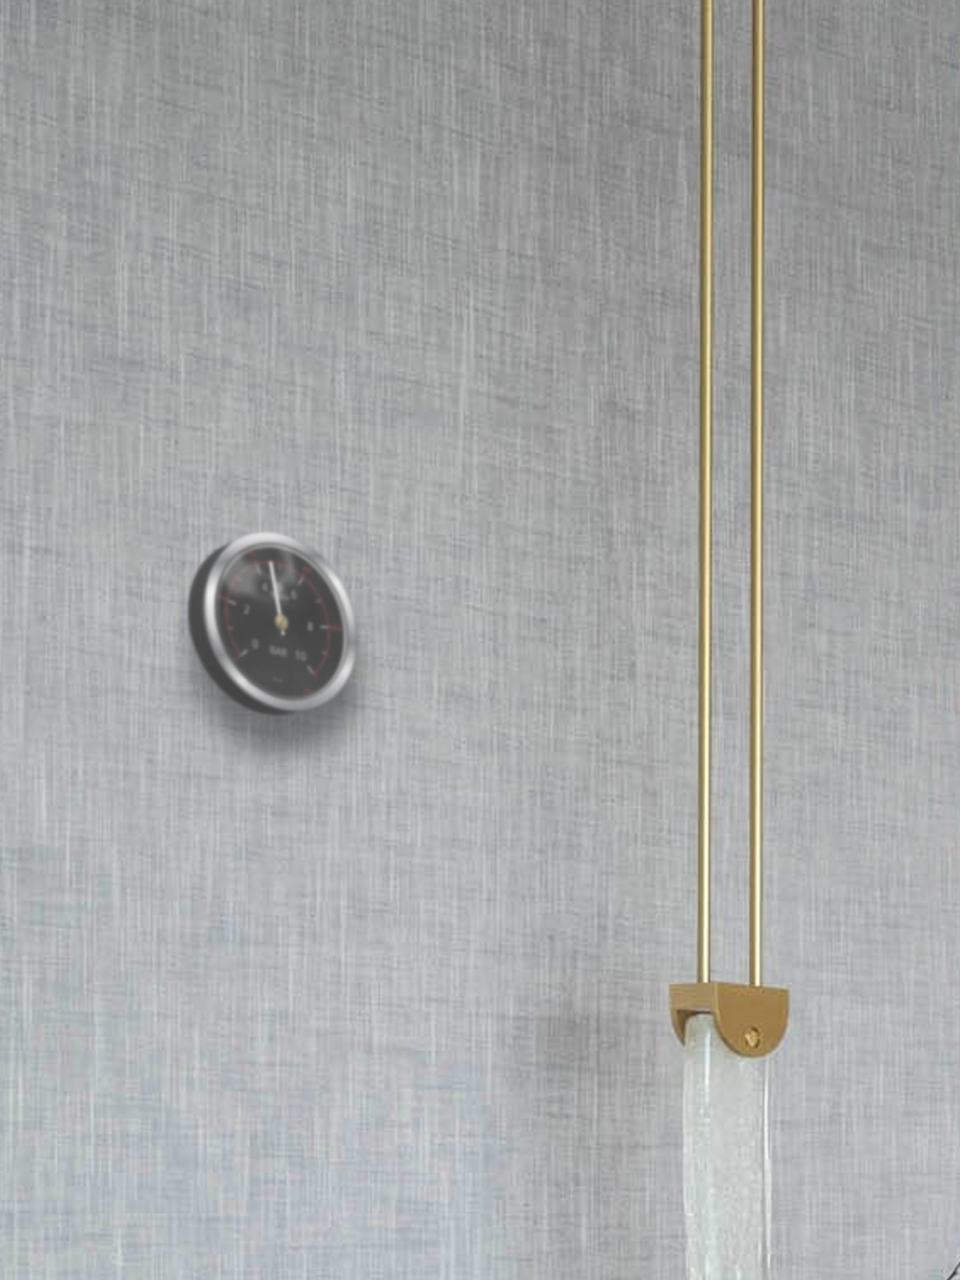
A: 4.5,bar
